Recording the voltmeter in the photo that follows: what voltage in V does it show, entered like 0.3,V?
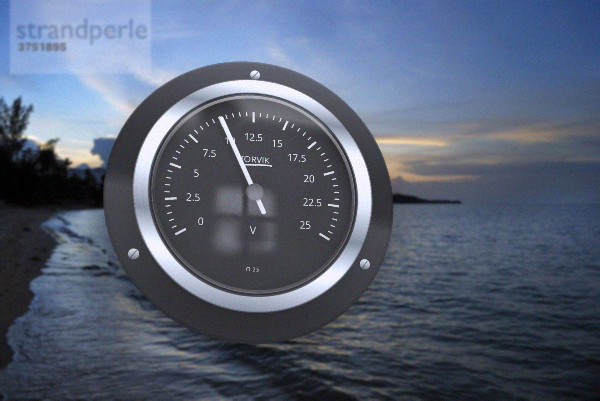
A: 10,V
